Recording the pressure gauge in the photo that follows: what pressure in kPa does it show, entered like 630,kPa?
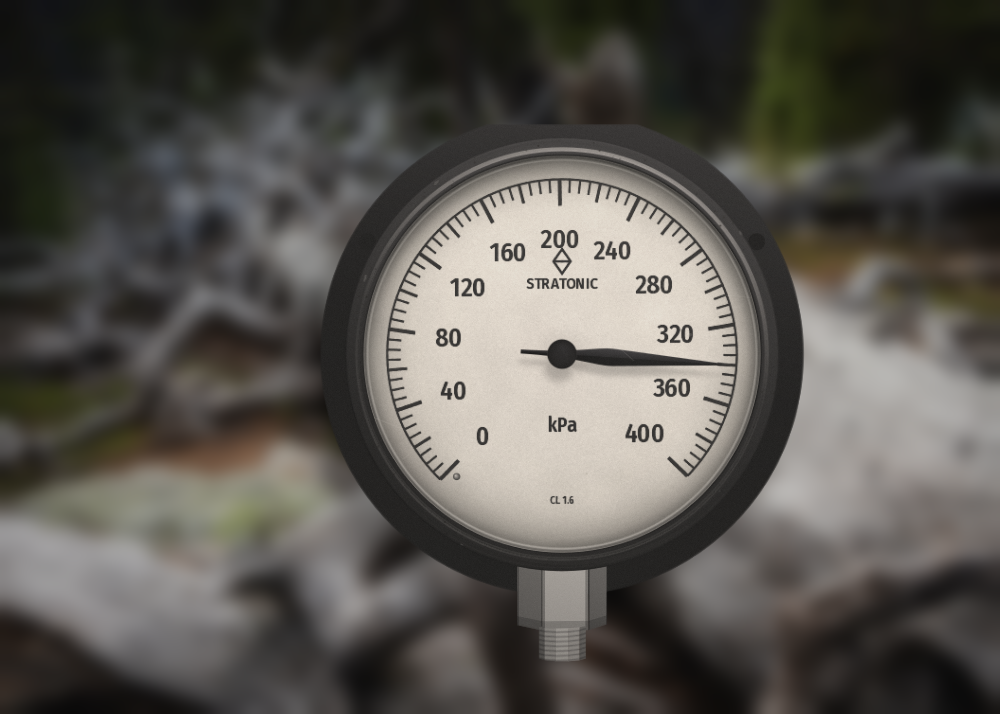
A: 340,kPa
